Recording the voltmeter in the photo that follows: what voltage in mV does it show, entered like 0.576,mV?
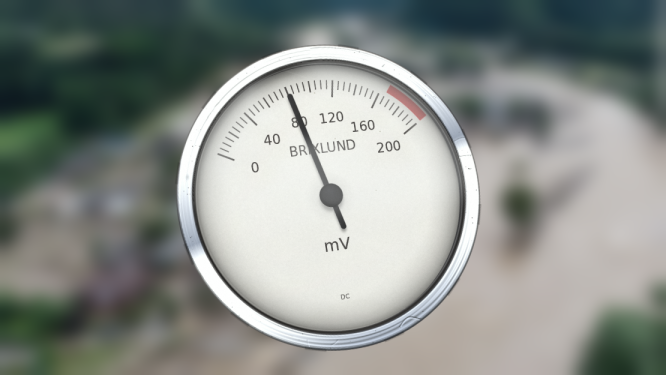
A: 80,mV
